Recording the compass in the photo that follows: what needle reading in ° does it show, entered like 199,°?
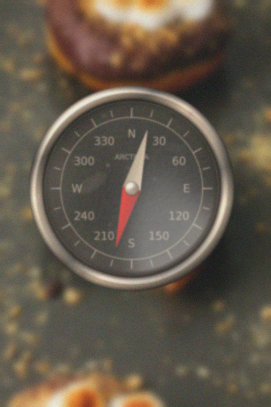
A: 195,°
